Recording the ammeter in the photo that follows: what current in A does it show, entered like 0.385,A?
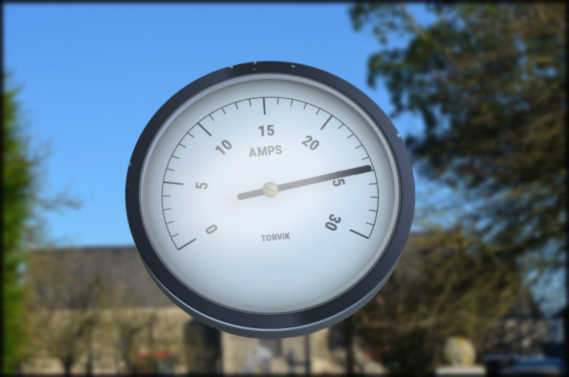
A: 25,A
